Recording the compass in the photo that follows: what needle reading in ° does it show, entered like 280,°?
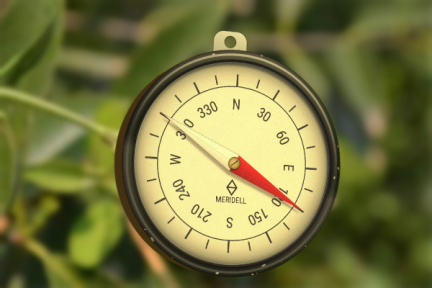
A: 120,°
